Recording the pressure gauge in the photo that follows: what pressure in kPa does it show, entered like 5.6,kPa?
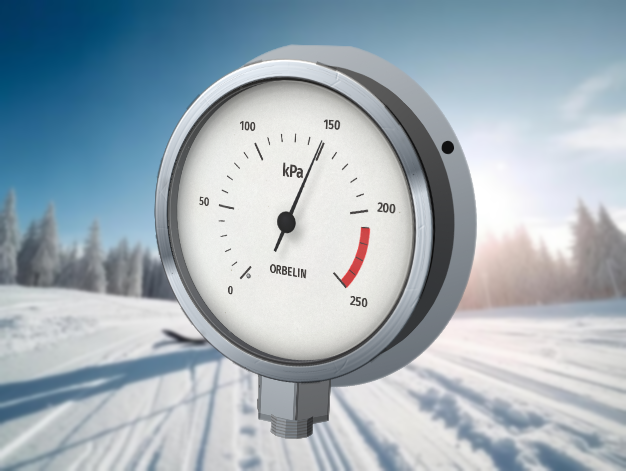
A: 150,kPa
